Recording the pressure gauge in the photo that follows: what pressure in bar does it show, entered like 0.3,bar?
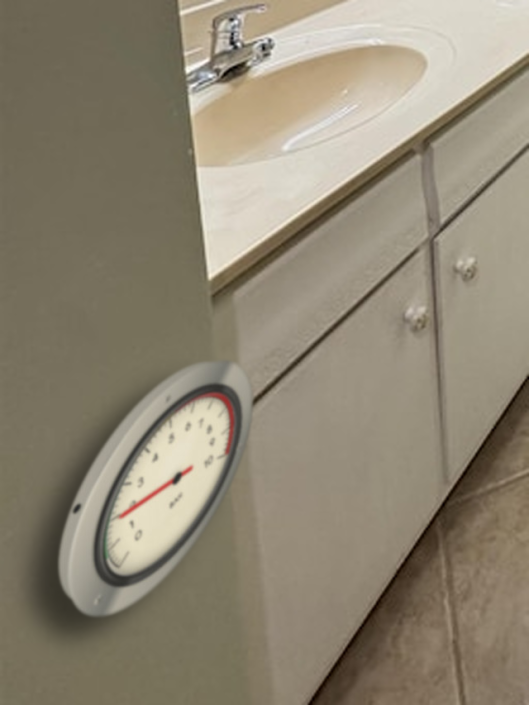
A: 2,bar
